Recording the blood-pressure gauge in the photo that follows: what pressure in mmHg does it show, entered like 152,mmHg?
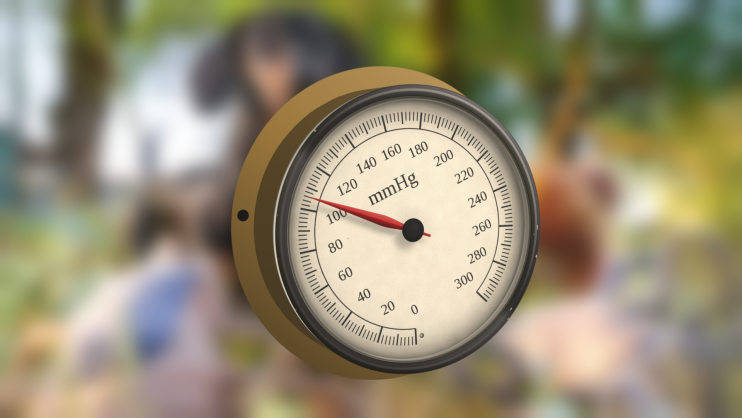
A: 106,mmHg
